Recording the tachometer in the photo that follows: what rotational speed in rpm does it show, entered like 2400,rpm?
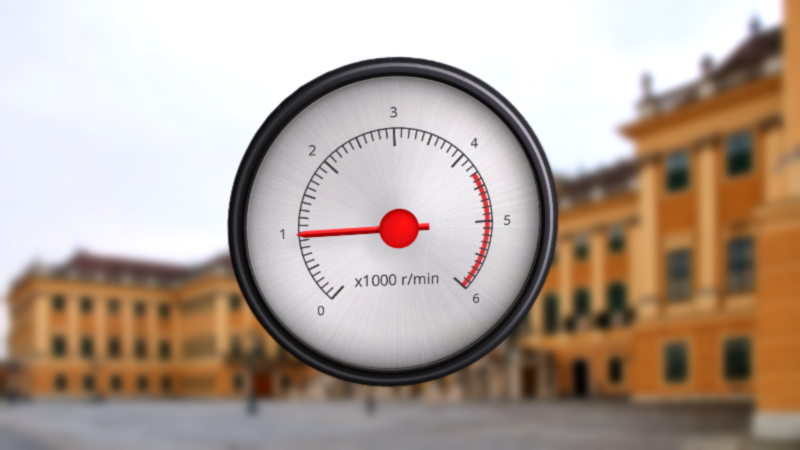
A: 1000,rpm
